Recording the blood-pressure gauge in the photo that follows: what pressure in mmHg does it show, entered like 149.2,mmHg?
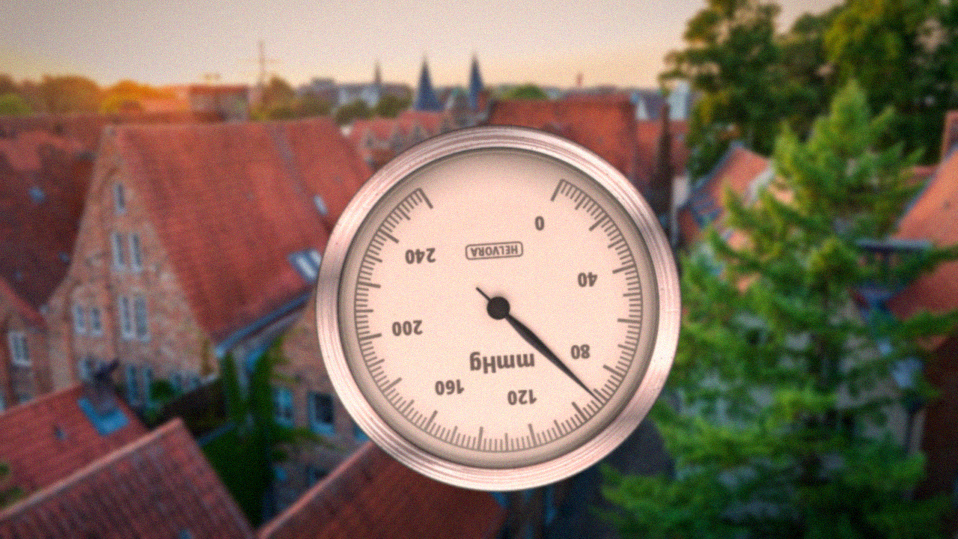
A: 92,mmHg
